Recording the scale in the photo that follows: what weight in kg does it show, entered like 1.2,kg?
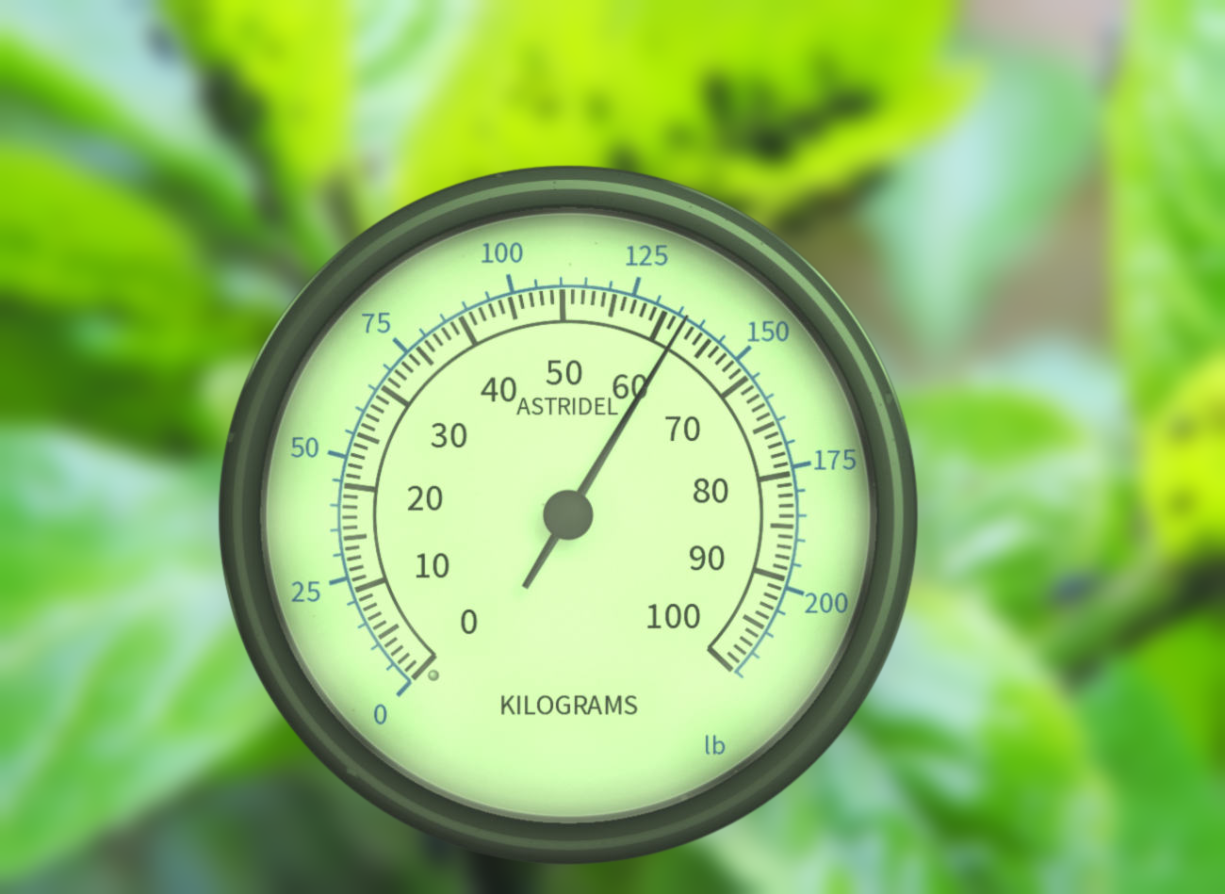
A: 62,kg
